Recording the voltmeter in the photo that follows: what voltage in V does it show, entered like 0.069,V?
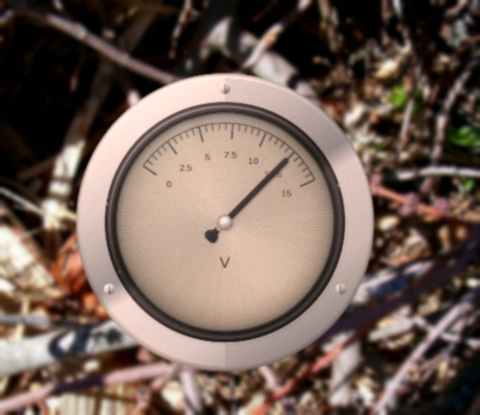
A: 12.5,V
